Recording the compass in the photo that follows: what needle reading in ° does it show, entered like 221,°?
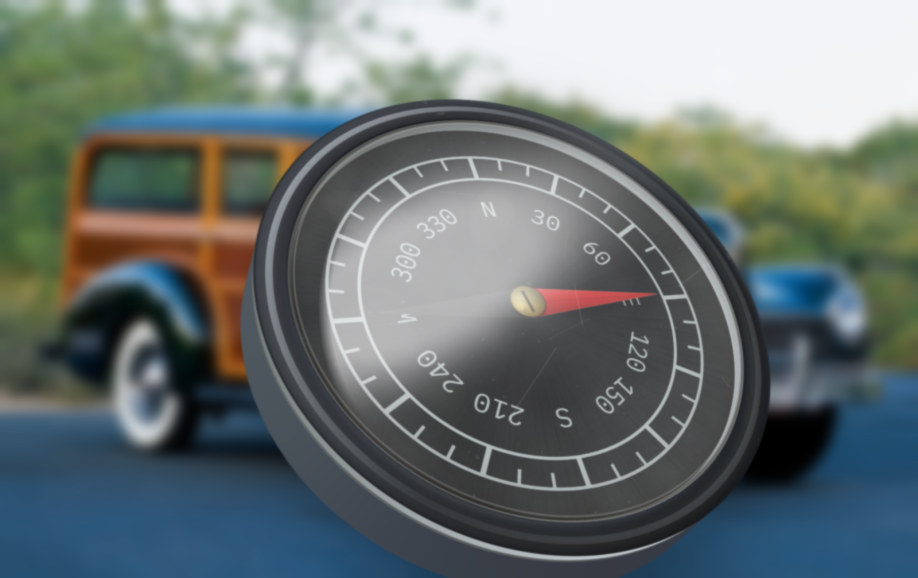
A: 90,°
